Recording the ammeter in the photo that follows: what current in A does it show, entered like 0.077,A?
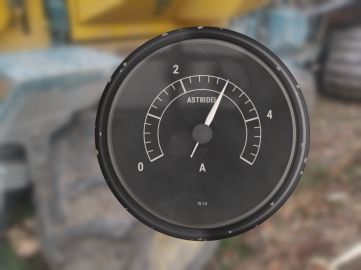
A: 3,A
